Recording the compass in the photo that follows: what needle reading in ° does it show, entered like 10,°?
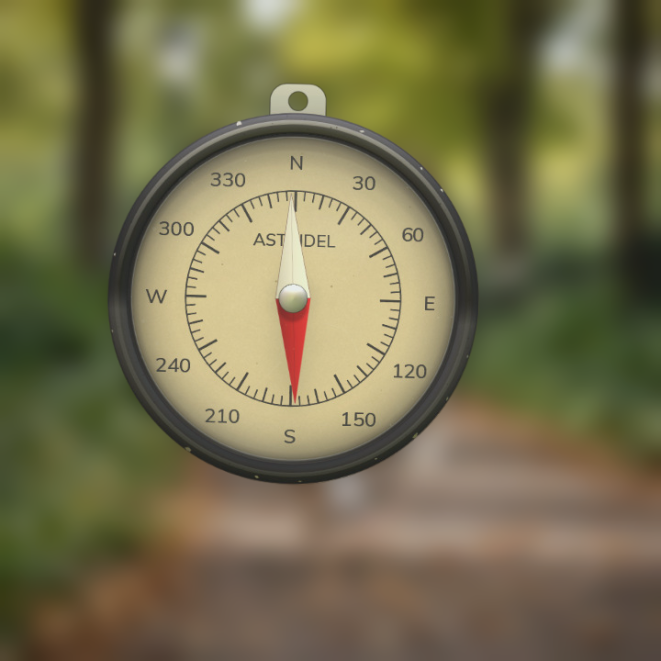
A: 177.5,°
